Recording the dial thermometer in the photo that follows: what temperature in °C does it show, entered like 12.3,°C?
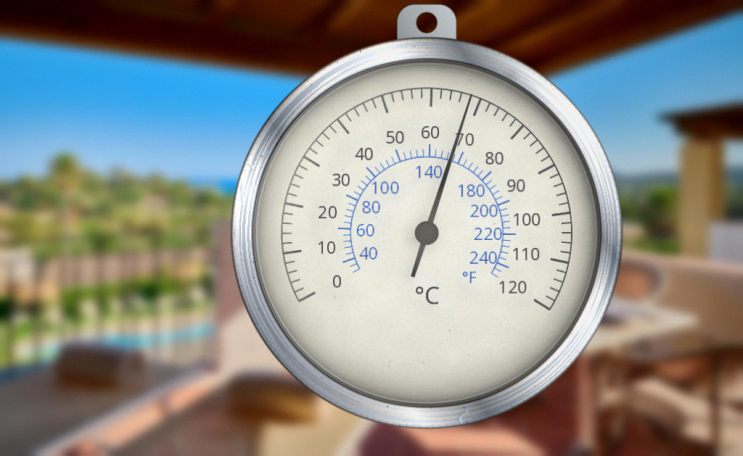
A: 68,°C
